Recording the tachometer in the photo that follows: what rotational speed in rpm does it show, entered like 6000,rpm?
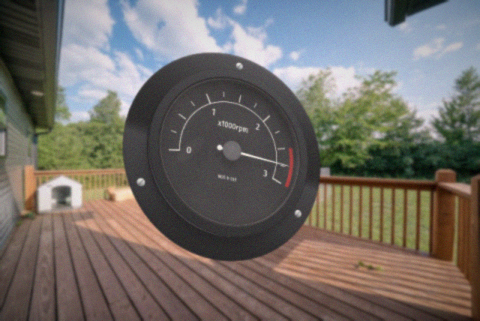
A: 2750,rpm
